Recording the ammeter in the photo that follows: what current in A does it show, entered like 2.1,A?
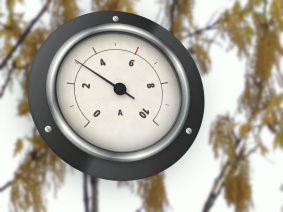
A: 3,A
